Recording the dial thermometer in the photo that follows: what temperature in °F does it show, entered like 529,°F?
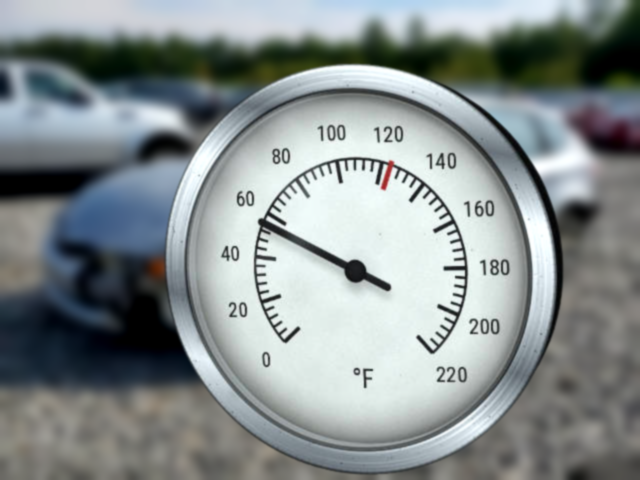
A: 56,°F
